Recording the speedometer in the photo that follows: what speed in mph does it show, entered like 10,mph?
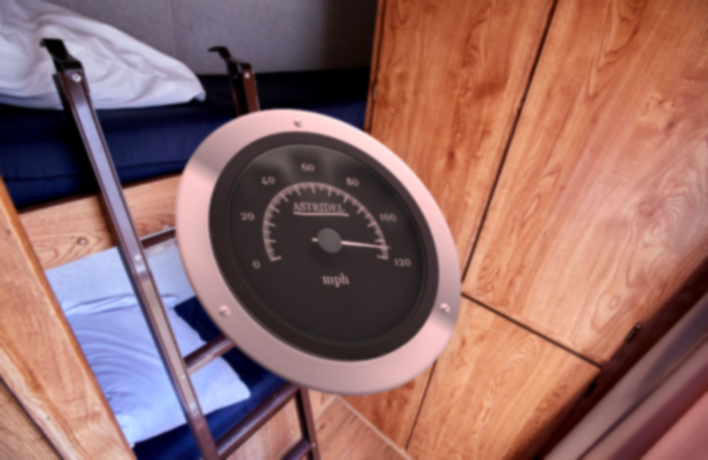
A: 115,mph
